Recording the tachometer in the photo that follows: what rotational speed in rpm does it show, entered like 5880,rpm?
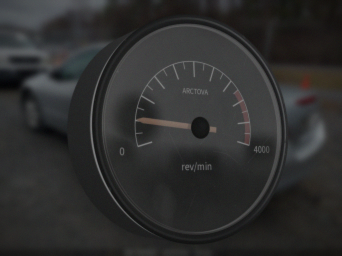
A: 400,rpm
